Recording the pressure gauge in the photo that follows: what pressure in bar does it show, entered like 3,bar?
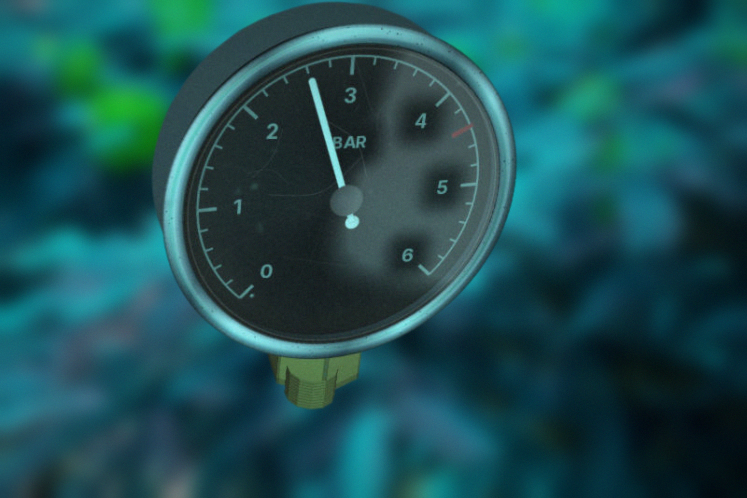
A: 2.6,bar
